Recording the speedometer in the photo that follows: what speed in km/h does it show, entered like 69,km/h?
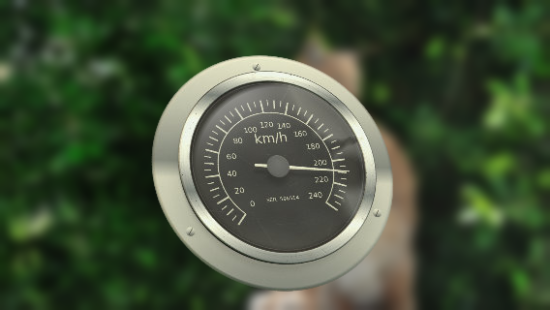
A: 210,km/h
